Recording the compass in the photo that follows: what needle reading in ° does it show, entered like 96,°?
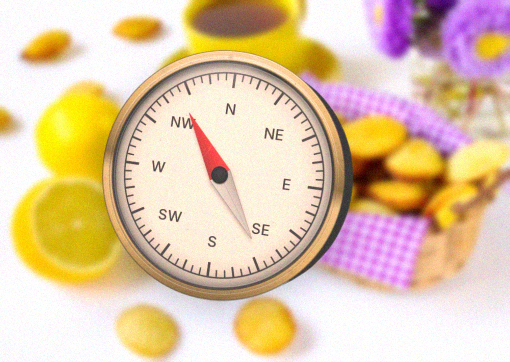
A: 325,°
